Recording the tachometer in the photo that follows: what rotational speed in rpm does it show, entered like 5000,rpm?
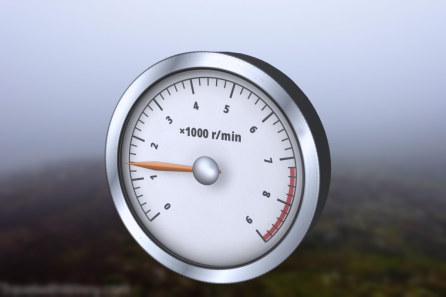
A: 1400,rpm
